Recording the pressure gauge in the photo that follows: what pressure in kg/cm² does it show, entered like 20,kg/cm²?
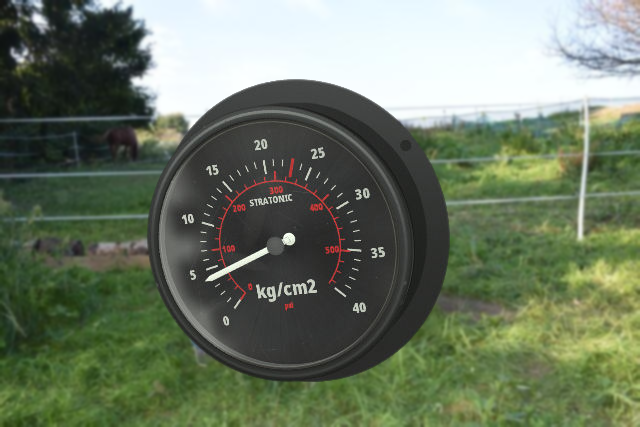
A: 4,kg/cm²
